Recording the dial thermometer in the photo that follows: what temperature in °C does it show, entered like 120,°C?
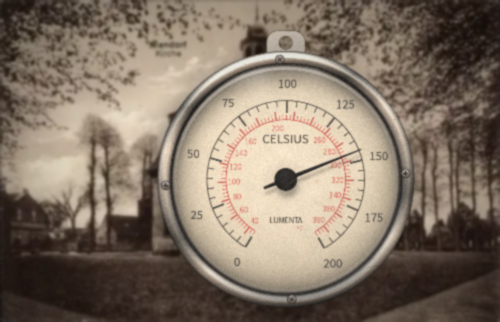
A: 145,°C
